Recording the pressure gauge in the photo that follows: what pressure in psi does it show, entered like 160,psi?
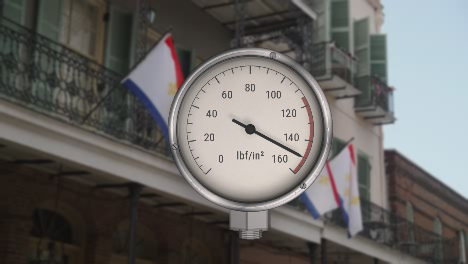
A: 150,psi
